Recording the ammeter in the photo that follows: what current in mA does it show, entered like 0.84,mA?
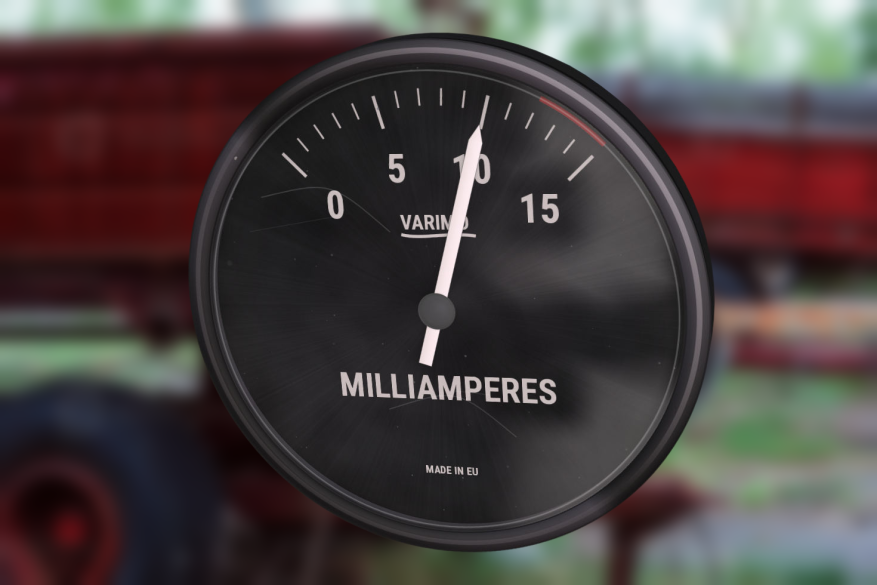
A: 10,mA
